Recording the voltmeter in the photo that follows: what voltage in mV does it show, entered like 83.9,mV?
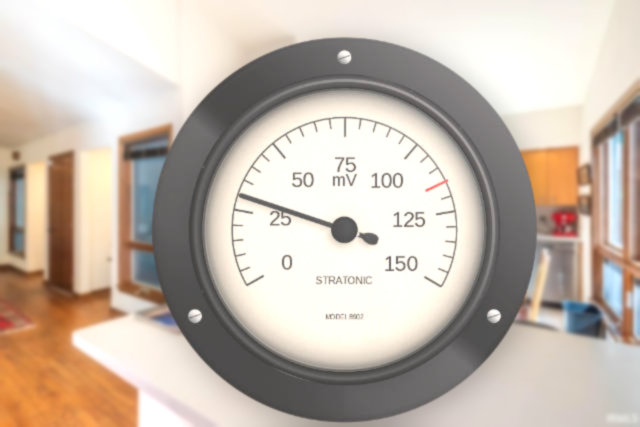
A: 30,mV
